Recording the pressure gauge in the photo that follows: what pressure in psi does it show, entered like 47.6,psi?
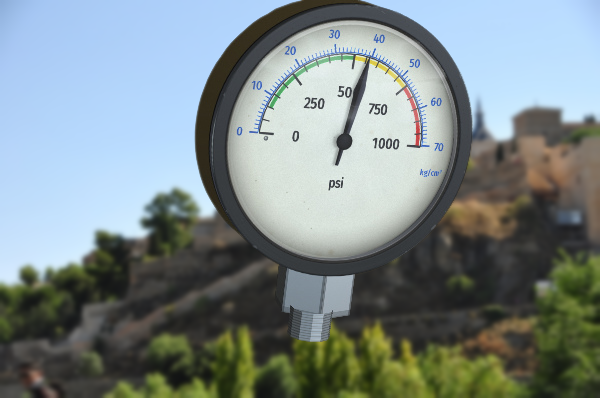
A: 550,psi
